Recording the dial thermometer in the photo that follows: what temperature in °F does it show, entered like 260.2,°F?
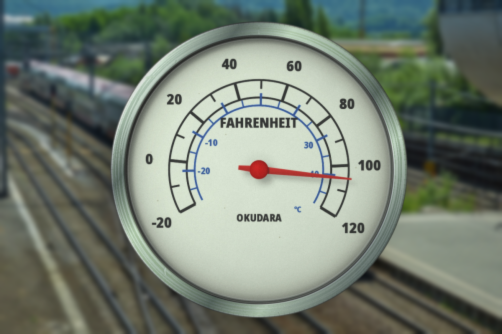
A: 105,°F
